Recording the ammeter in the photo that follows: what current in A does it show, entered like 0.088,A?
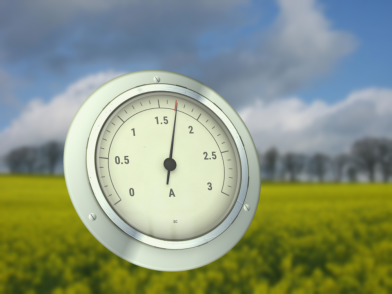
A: 1.7,A
